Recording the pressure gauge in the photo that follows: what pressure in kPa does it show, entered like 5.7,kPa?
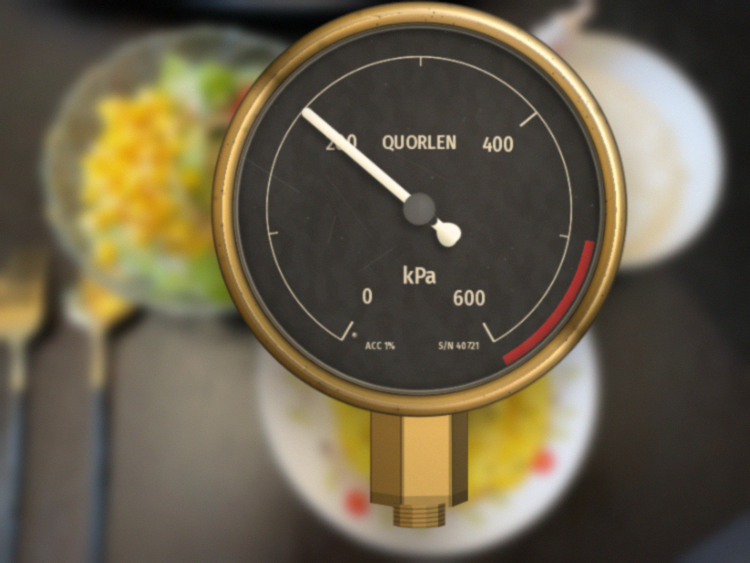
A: 200,kPa
